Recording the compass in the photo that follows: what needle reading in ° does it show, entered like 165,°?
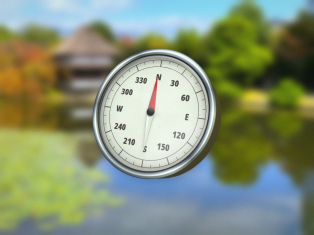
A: 0,°
